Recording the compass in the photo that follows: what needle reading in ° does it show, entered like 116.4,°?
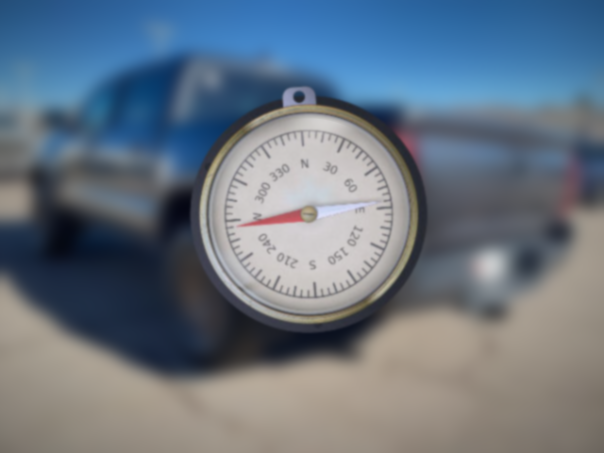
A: 265,°
